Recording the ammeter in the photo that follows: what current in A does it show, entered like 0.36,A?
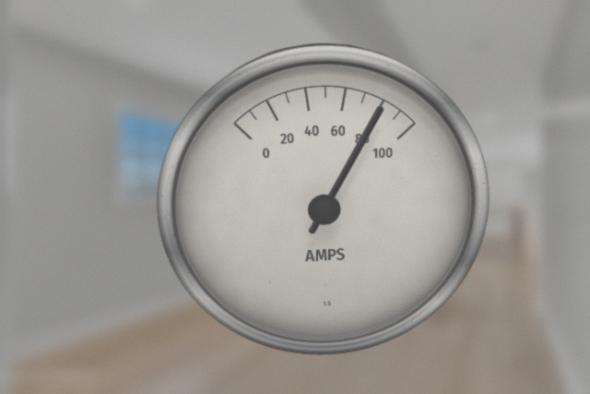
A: 80,A
